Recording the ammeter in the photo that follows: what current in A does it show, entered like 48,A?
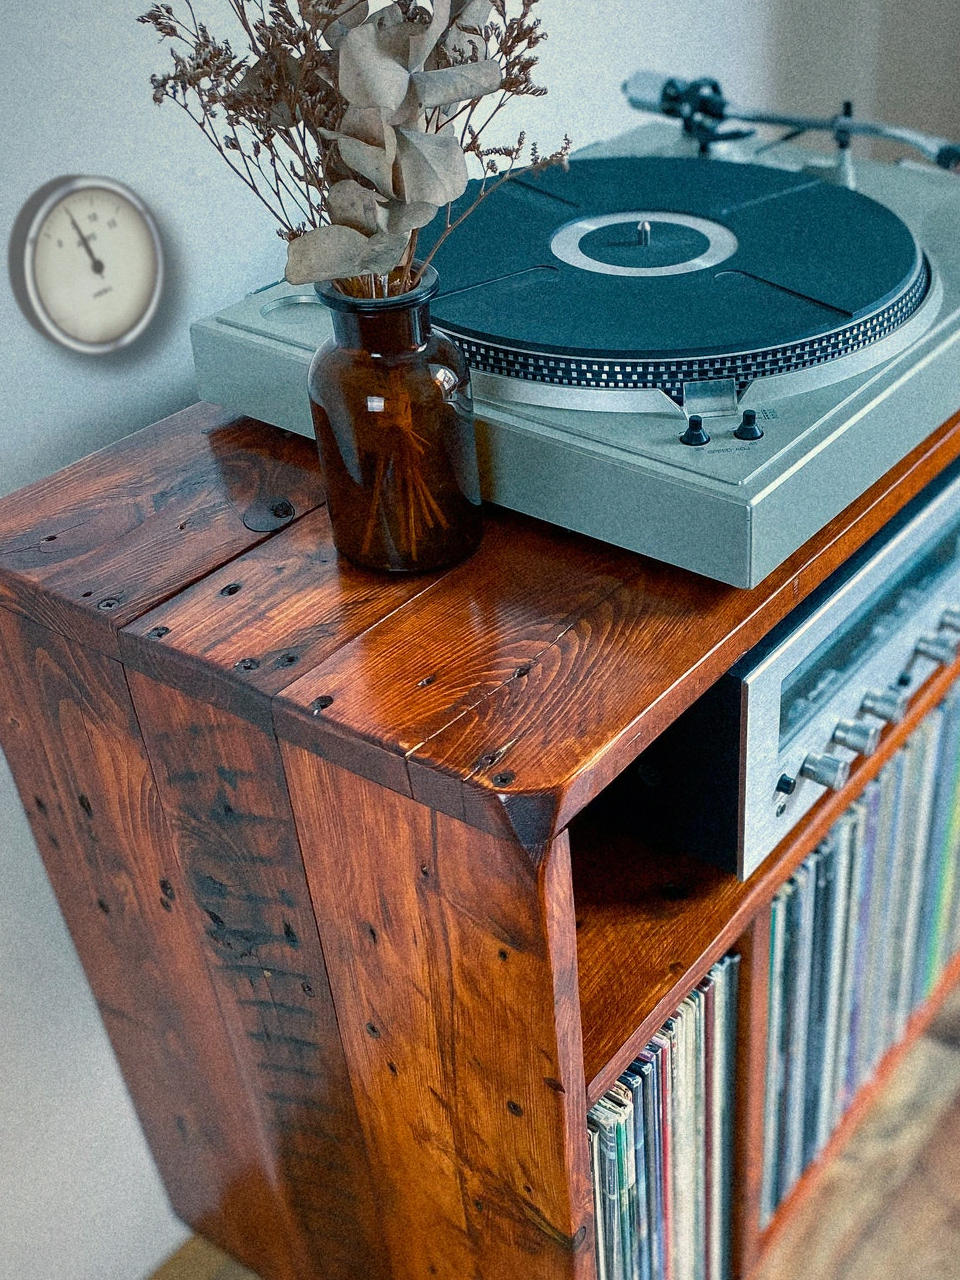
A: 5,A
